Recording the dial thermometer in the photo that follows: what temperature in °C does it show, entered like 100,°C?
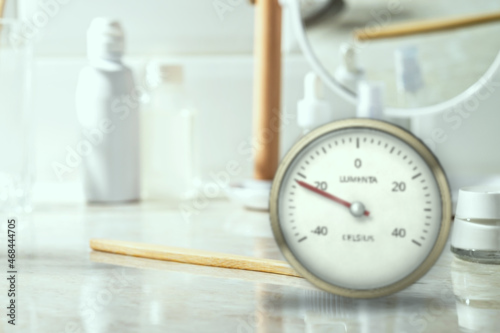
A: -22,°C
